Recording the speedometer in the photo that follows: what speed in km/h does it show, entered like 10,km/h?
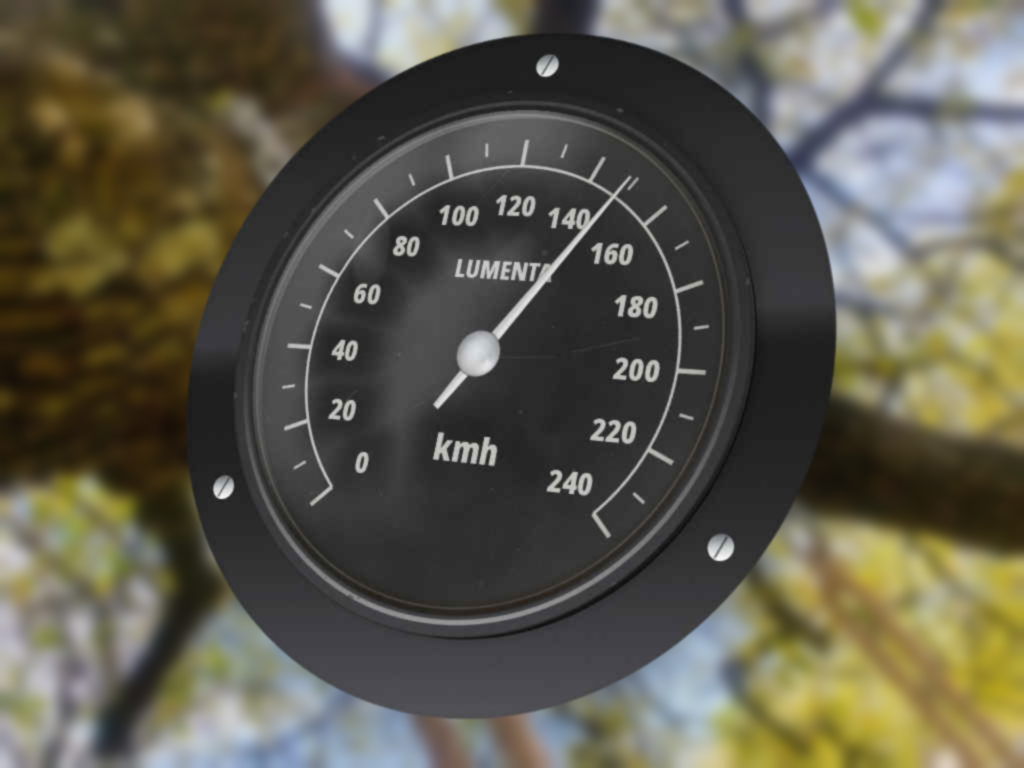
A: 150,km/h
